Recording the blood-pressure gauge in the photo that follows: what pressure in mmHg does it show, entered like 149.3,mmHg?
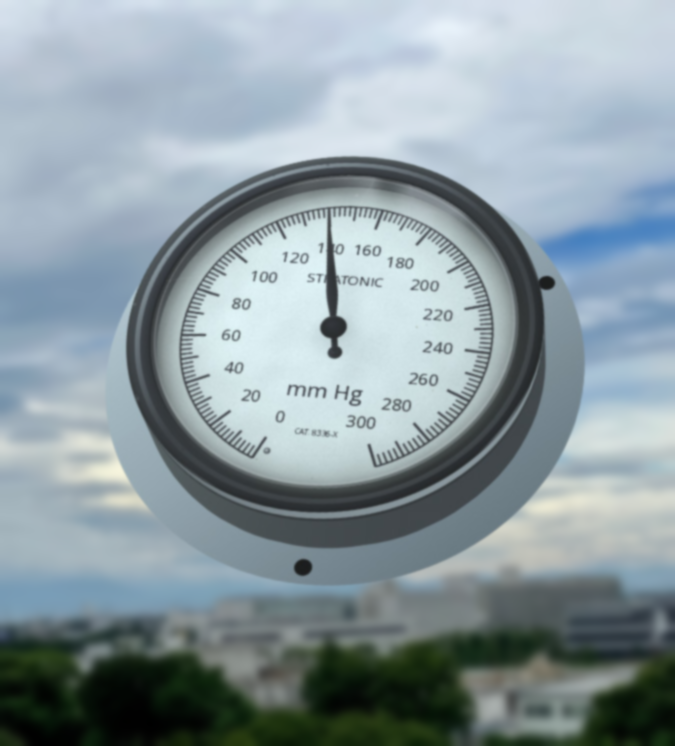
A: 140,mmHg
